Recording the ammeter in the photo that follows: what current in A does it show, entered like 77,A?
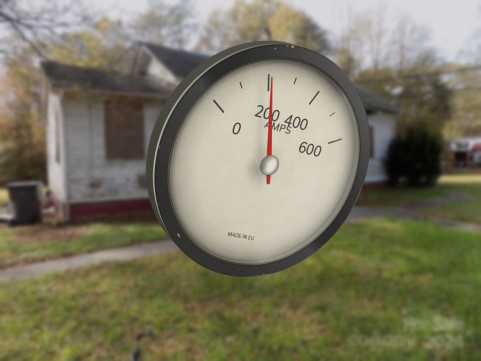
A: 200,A
